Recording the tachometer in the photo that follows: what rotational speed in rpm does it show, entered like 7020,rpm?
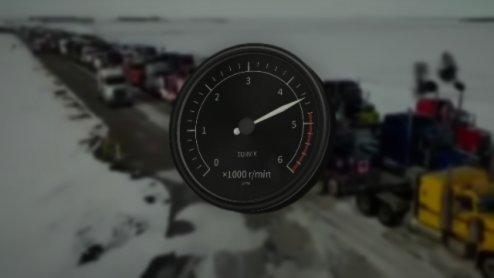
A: 4500,rpm
